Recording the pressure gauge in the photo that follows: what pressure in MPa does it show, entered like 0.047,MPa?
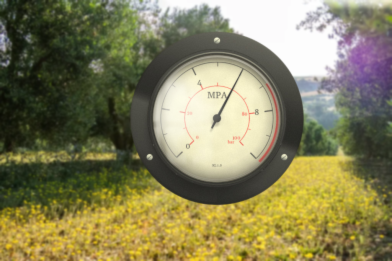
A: 6,MPa
